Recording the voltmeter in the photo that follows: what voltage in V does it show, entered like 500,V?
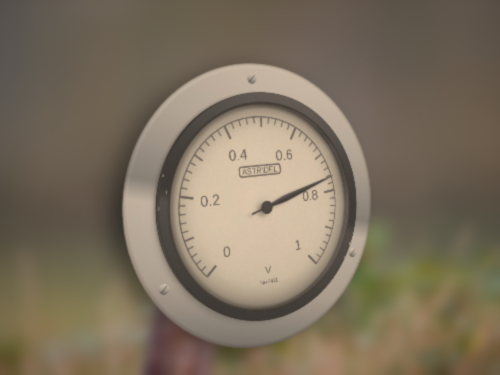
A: 0.76,V
